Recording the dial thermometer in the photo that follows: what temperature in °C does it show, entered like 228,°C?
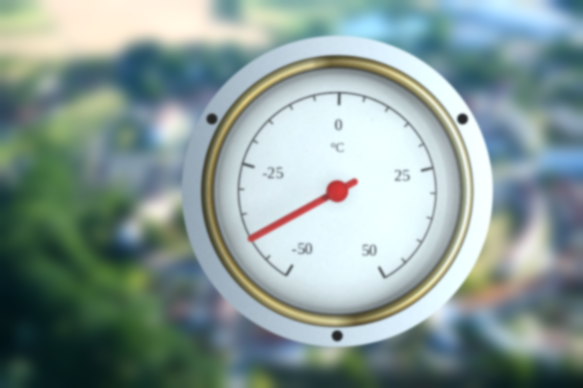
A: -40,°C
